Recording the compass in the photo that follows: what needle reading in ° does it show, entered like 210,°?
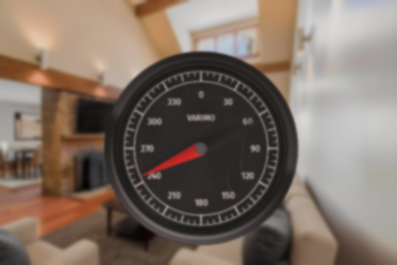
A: 245,°
